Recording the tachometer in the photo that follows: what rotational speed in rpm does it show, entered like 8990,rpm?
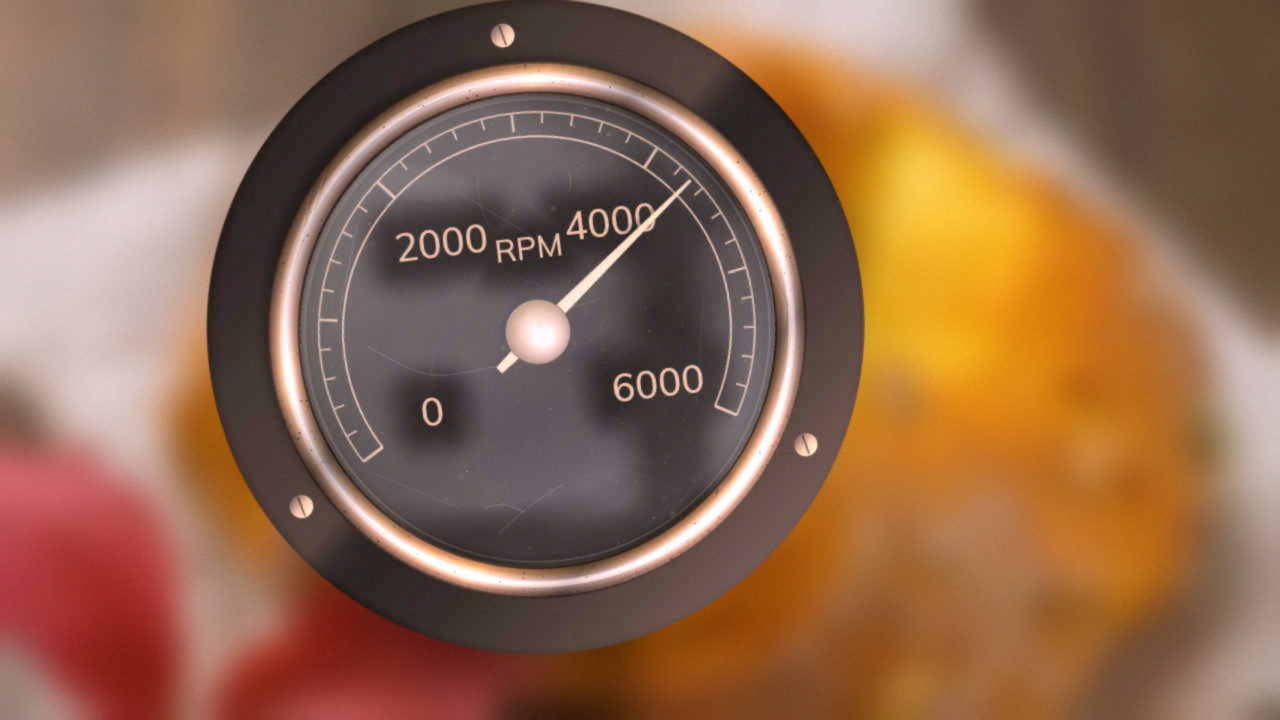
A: 4300,rpm
